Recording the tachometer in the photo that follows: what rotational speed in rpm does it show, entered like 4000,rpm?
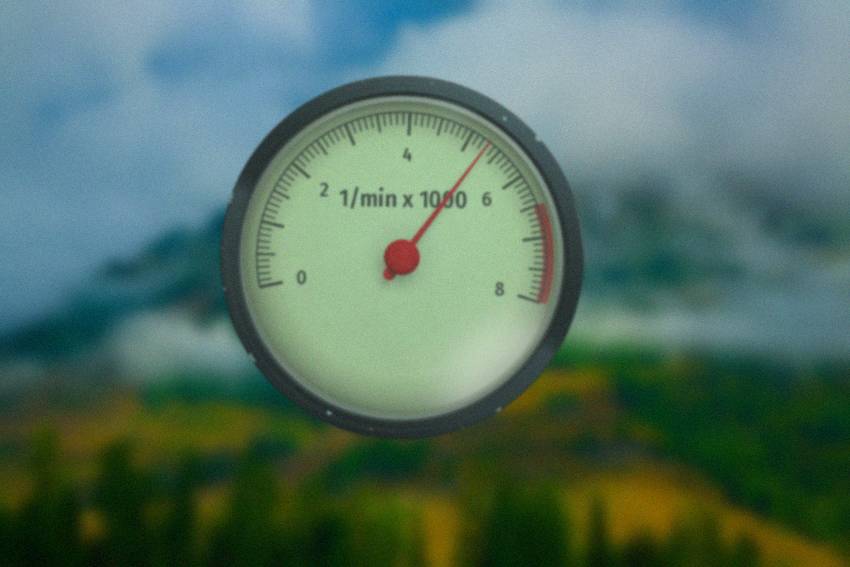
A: 5300,rpm
